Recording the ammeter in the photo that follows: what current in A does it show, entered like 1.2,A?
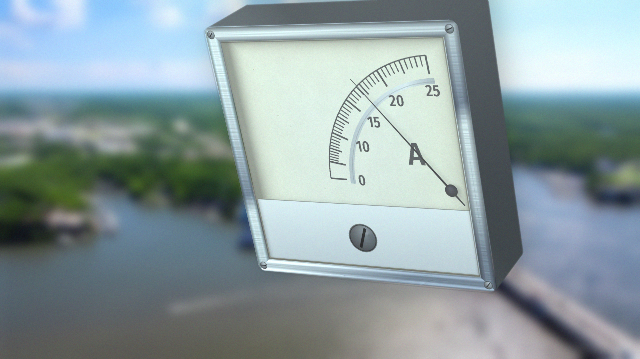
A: 17.5,A
